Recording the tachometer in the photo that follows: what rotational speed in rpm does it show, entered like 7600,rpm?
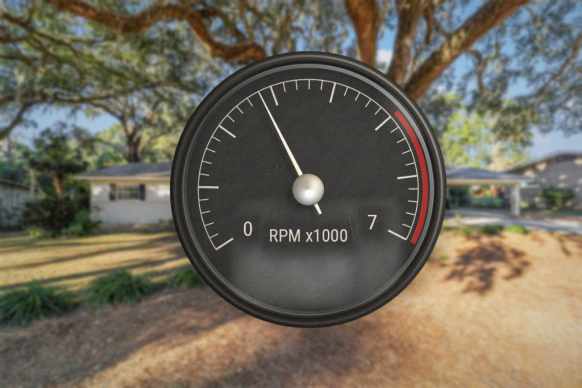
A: 2800,rpm
